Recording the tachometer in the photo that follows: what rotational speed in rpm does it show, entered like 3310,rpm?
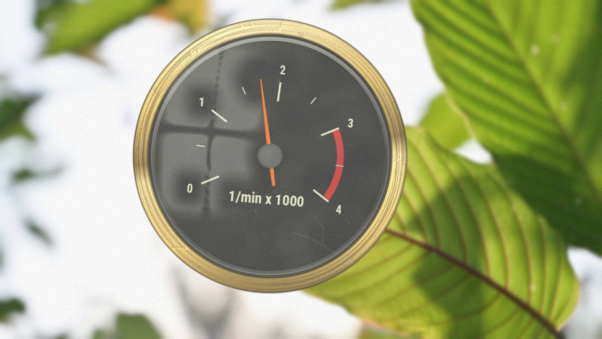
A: 1750,rpm
